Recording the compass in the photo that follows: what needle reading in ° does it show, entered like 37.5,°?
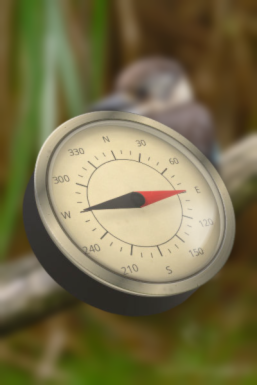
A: 90,°
